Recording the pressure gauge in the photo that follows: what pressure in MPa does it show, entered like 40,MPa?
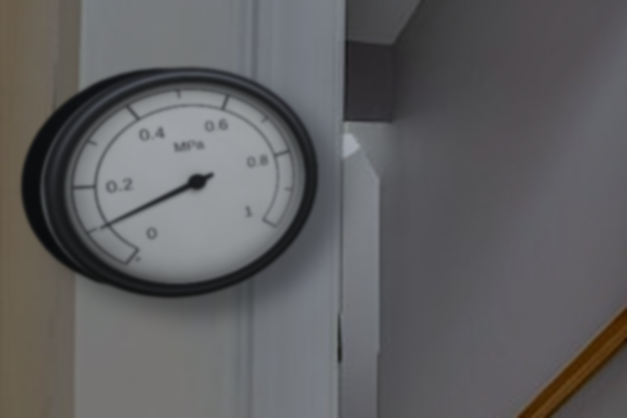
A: 0.1,MPa
